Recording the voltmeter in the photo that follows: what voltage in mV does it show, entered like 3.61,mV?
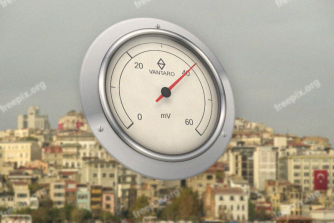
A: 40,mV
